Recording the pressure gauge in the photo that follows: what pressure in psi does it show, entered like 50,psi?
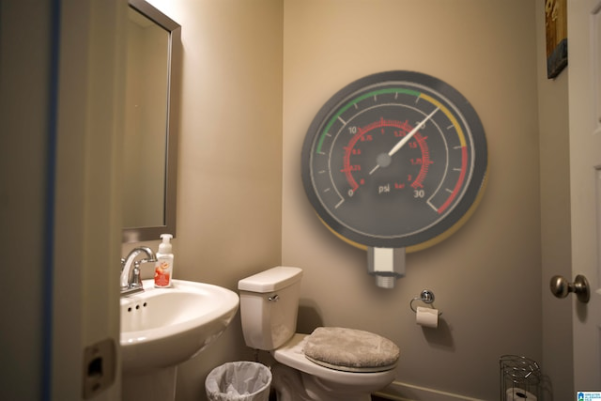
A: 20,psi
